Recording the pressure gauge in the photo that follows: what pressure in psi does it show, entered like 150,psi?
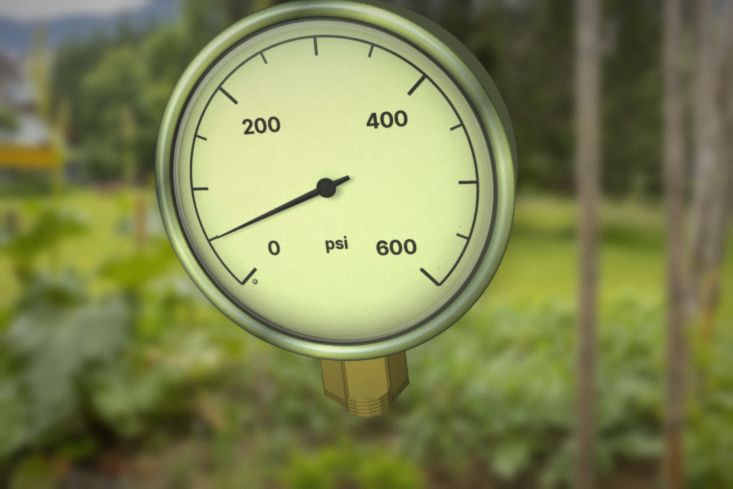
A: 50,psi
